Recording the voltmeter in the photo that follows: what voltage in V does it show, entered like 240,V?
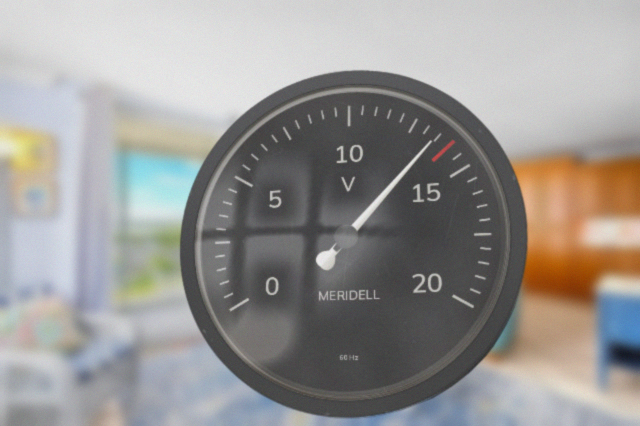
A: 13.5,V
